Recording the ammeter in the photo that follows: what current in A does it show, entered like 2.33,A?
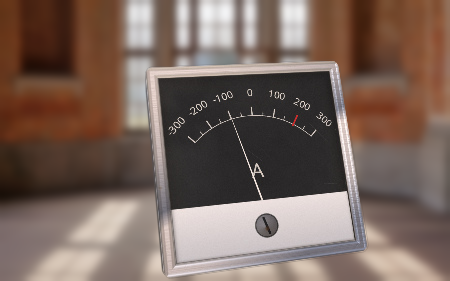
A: -100,A
